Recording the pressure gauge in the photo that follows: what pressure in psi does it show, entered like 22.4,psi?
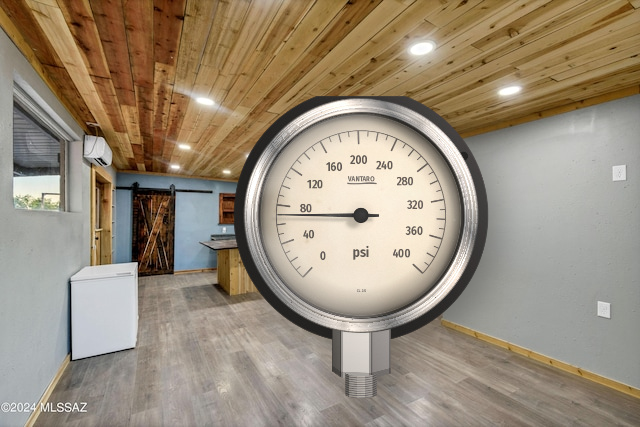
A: 70,psi
